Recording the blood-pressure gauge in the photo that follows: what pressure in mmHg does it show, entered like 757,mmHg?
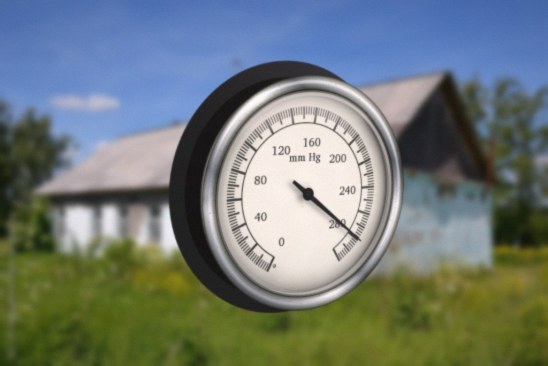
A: 280,mmHg
